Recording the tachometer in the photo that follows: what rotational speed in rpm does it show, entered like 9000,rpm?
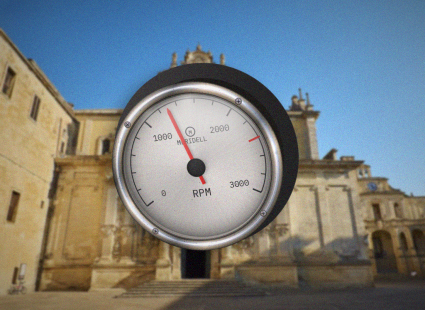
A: 1300,rpm
